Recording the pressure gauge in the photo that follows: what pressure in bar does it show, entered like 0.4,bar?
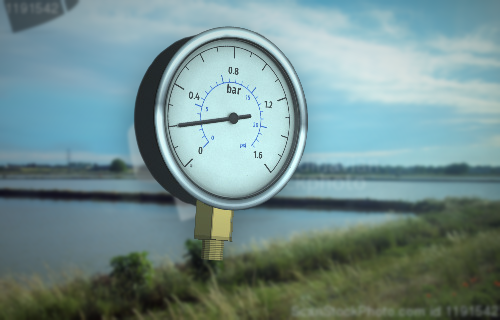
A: 0.2,bar
